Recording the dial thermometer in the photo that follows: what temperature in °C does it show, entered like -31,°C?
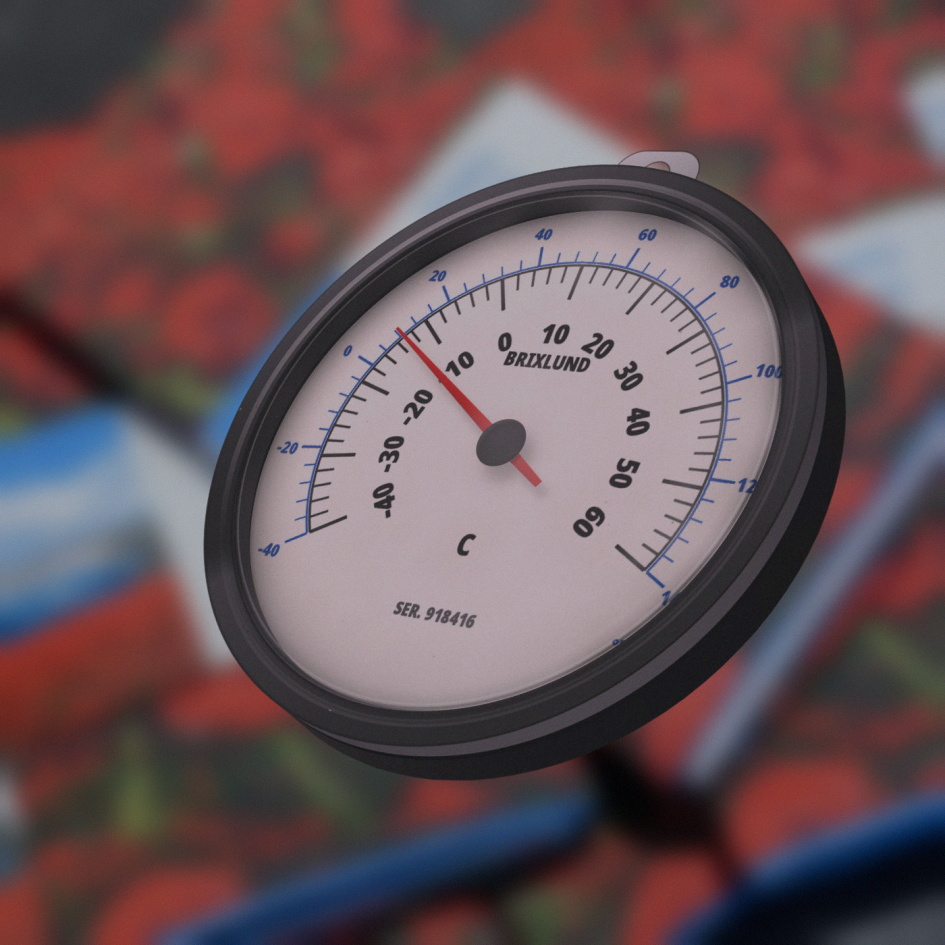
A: -13,°C
